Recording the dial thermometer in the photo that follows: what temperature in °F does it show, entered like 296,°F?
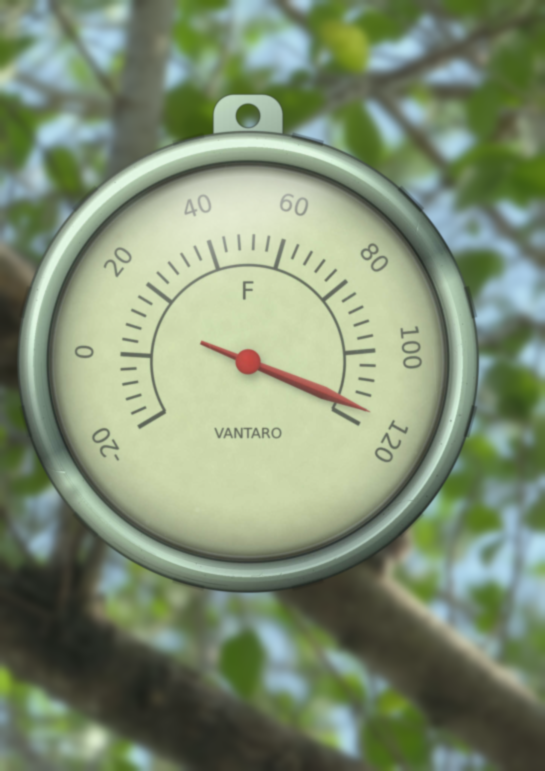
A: 116,°F
